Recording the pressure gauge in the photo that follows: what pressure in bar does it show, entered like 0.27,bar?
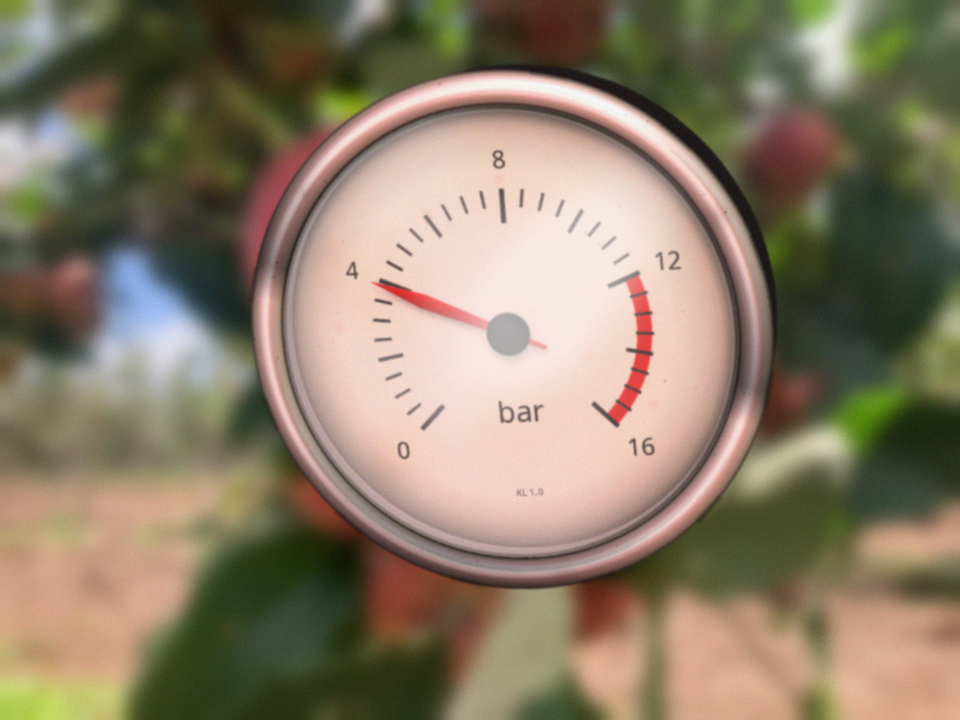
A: 4,bar
